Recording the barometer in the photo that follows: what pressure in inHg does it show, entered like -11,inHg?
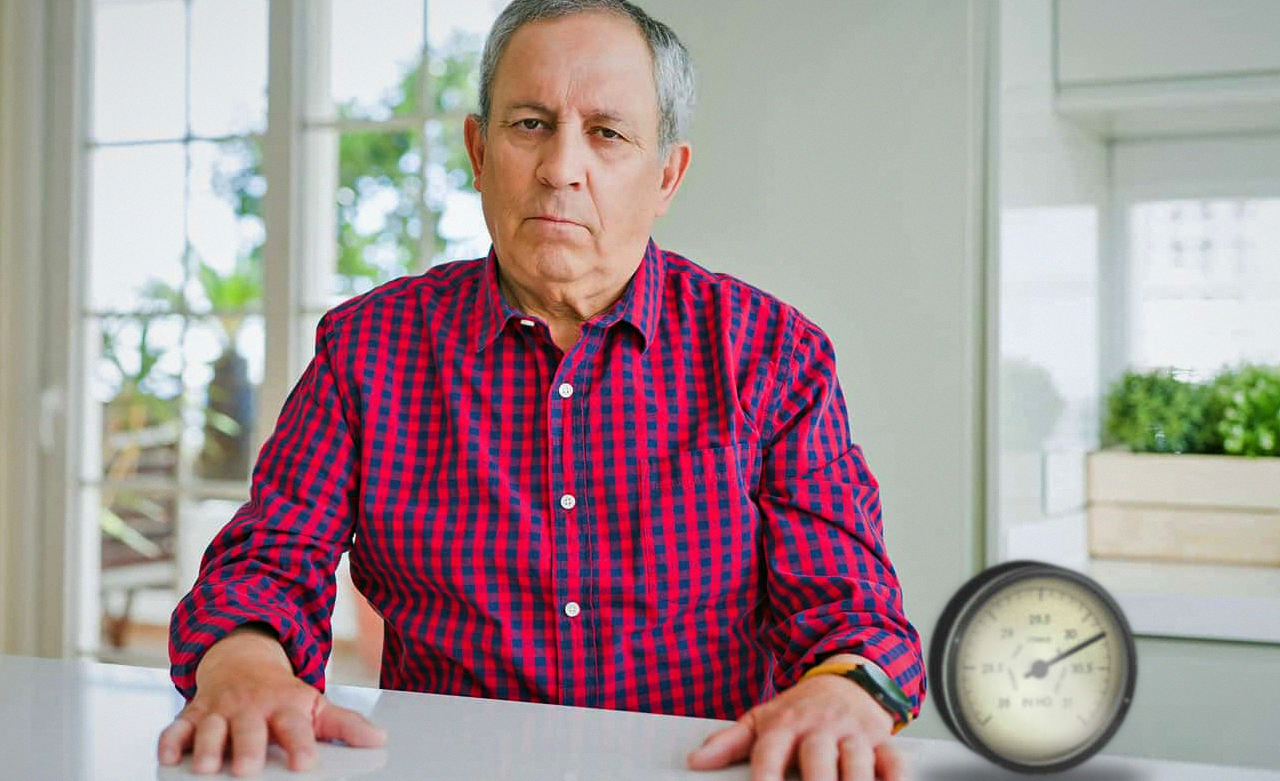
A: 30.2,inHg
